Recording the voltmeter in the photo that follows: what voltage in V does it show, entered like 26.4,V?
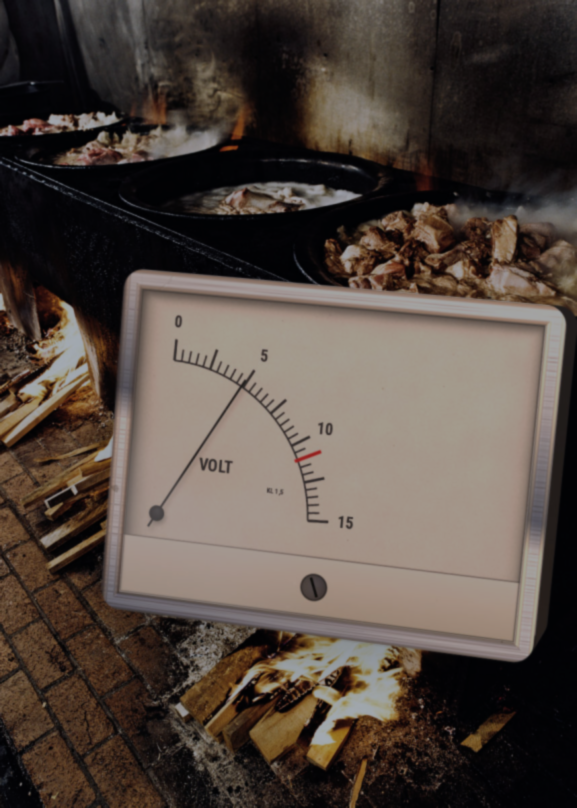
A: 5,V
